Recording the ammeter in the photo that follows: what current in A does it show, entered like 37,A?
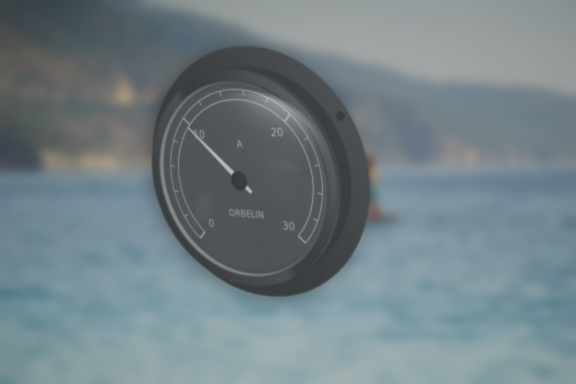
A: 10,A
